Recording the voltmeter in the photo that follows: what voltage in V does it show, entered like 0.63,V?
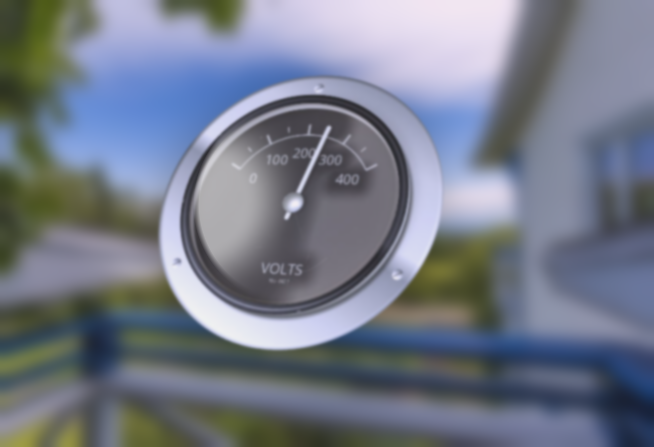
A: 250,V
